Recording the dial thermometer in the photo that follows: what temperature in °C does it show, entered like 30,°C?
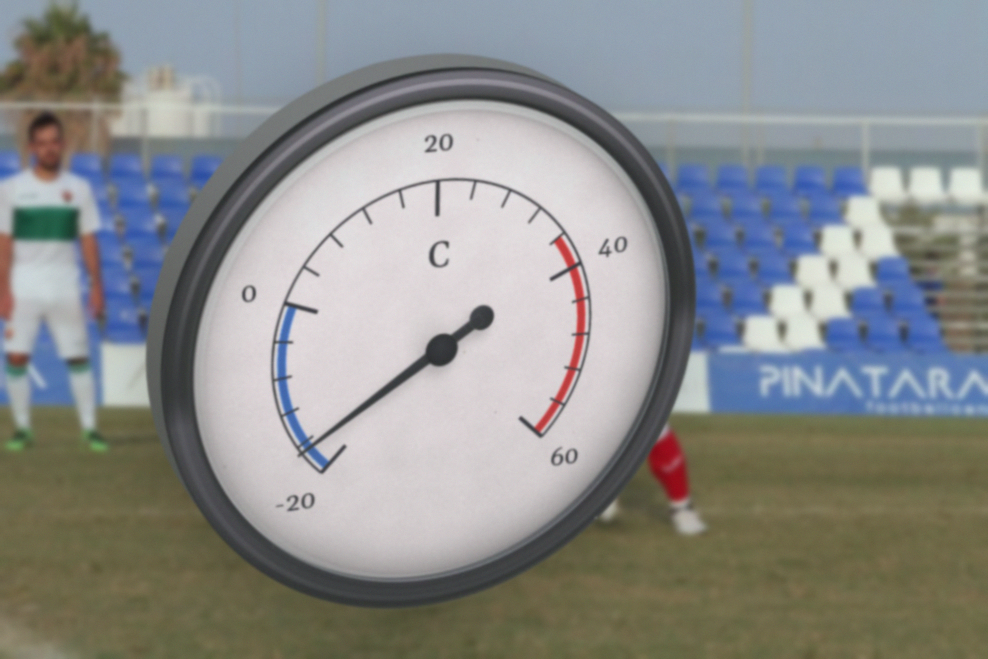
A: -16,°C
